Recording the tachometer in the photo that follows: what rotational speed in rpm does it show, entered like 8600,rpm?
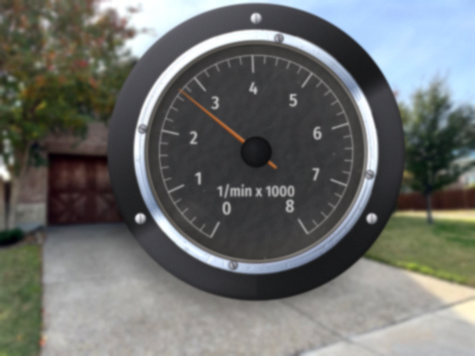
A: 2700,rpm
